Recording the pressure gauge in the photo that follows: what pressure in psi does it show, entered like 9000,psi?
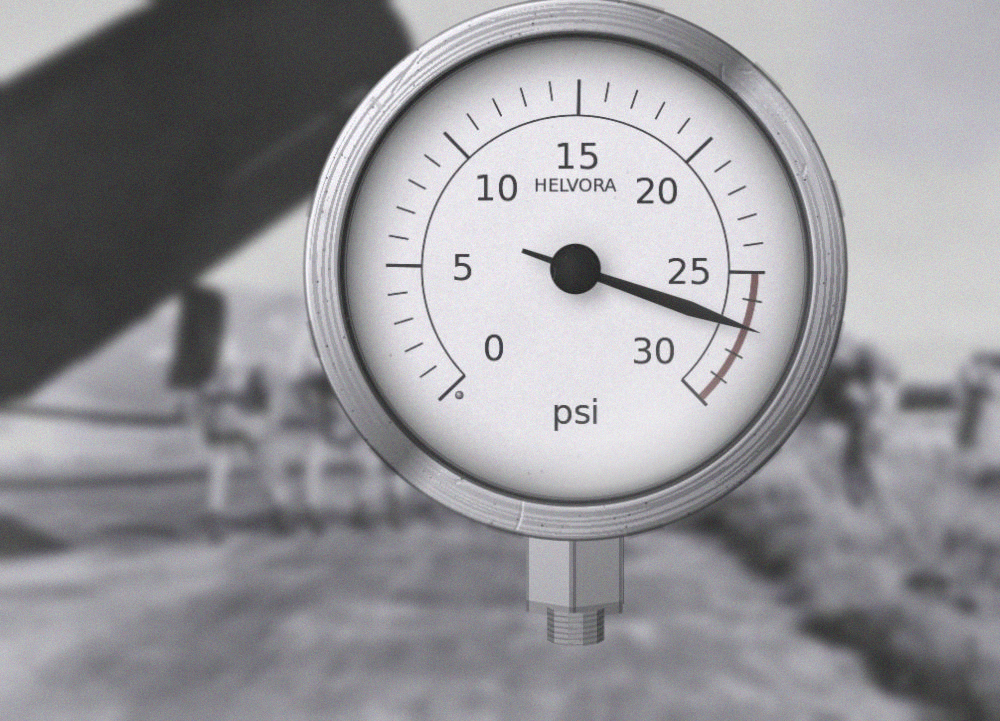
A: 27,psi
